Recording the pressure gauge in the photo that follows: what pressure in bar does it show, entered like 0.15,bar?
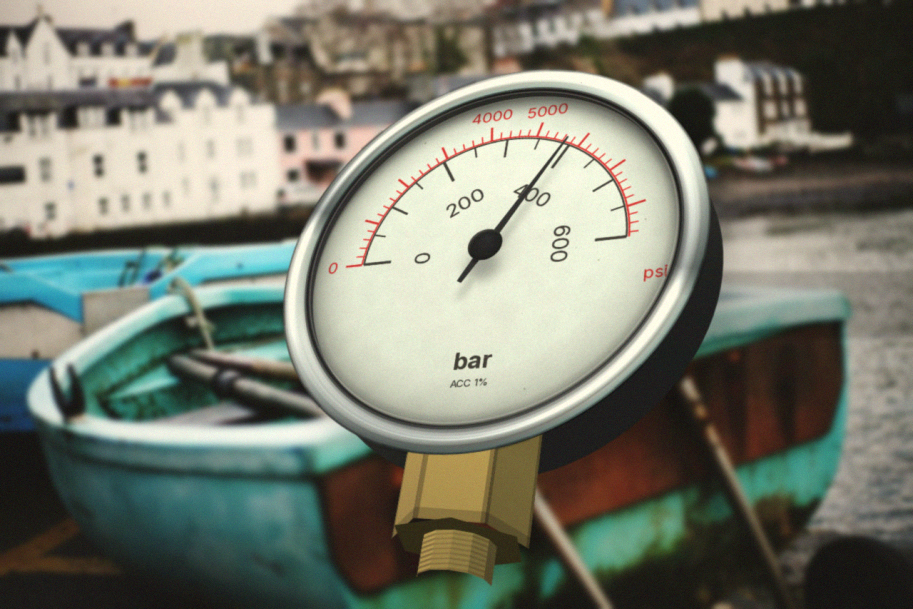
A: 400,bar
